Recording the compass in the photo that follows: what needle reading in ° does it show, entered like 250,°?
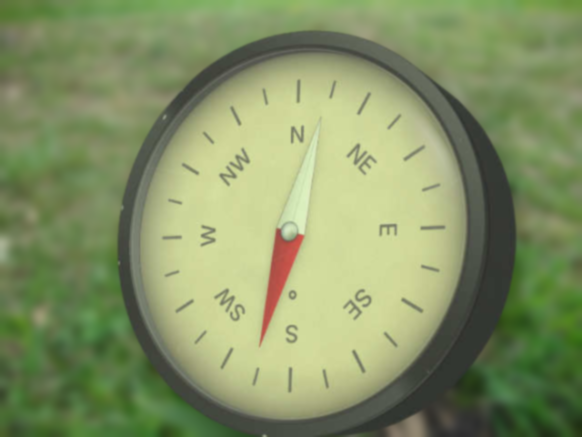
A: 195,°
